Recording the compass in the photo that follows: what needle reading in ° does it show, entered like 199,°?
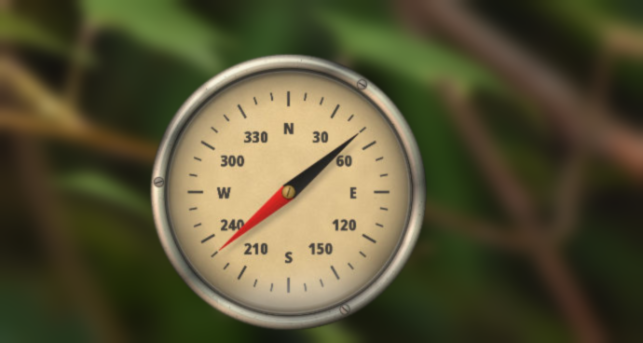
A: 230,°
